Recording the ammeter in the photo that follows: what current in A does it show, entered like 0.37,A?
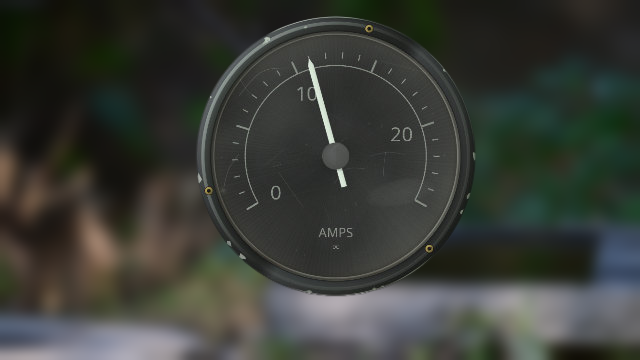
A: 11,A
